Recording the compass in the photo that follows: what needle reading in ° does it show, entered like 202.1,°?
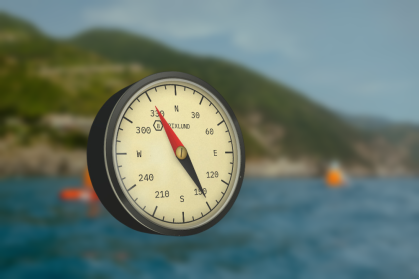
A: 330,°
